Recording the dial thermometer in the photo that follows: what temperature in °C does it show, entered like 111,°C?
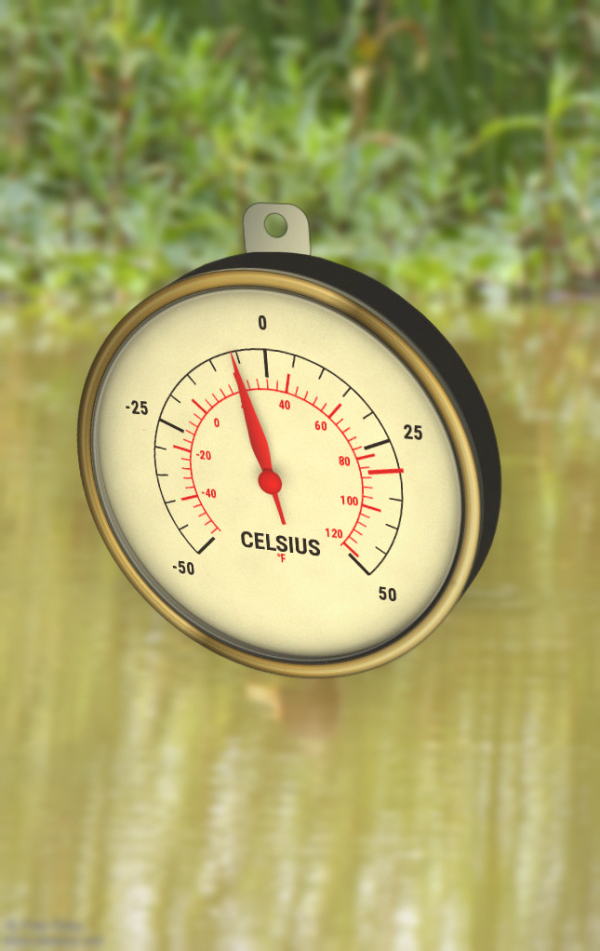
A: -5,°C
